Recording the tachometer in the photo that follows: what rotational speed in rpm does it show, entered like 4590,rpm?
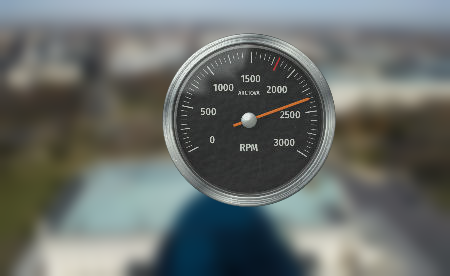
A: 2350,rpm
